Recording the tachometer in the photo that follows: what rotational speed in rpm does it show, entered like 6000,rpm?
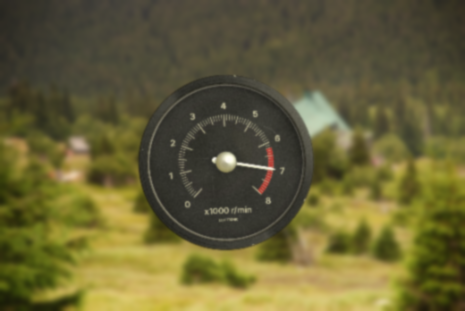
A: 7000,rpm
